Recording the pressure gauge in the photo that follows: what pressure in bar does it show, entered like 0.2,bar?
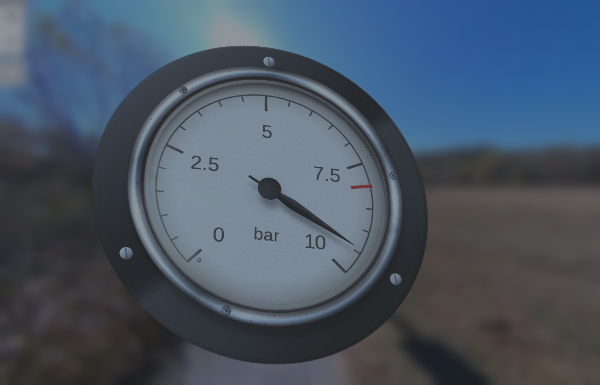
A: 9.5,bar
